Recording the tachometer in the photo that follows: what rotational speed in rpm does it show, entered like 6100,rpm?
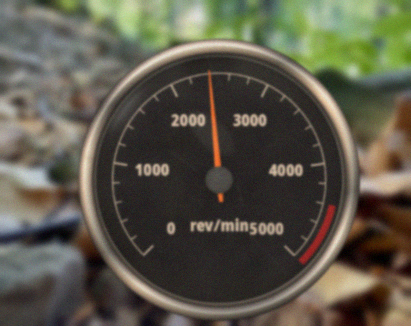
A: 2400,rpm
